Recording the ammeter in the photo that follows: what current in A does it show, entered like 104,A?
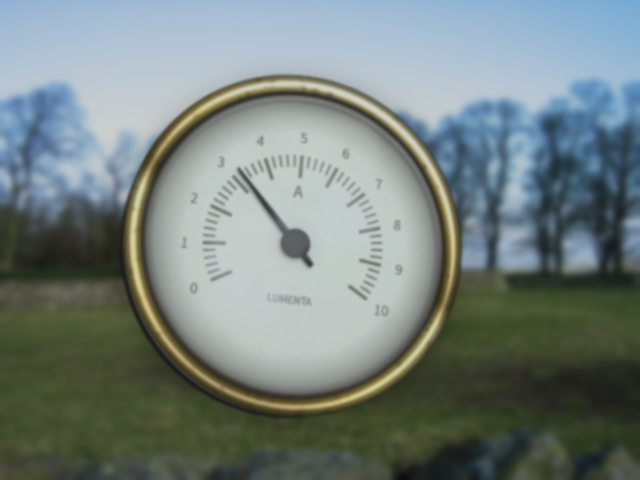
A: 3.2,A
